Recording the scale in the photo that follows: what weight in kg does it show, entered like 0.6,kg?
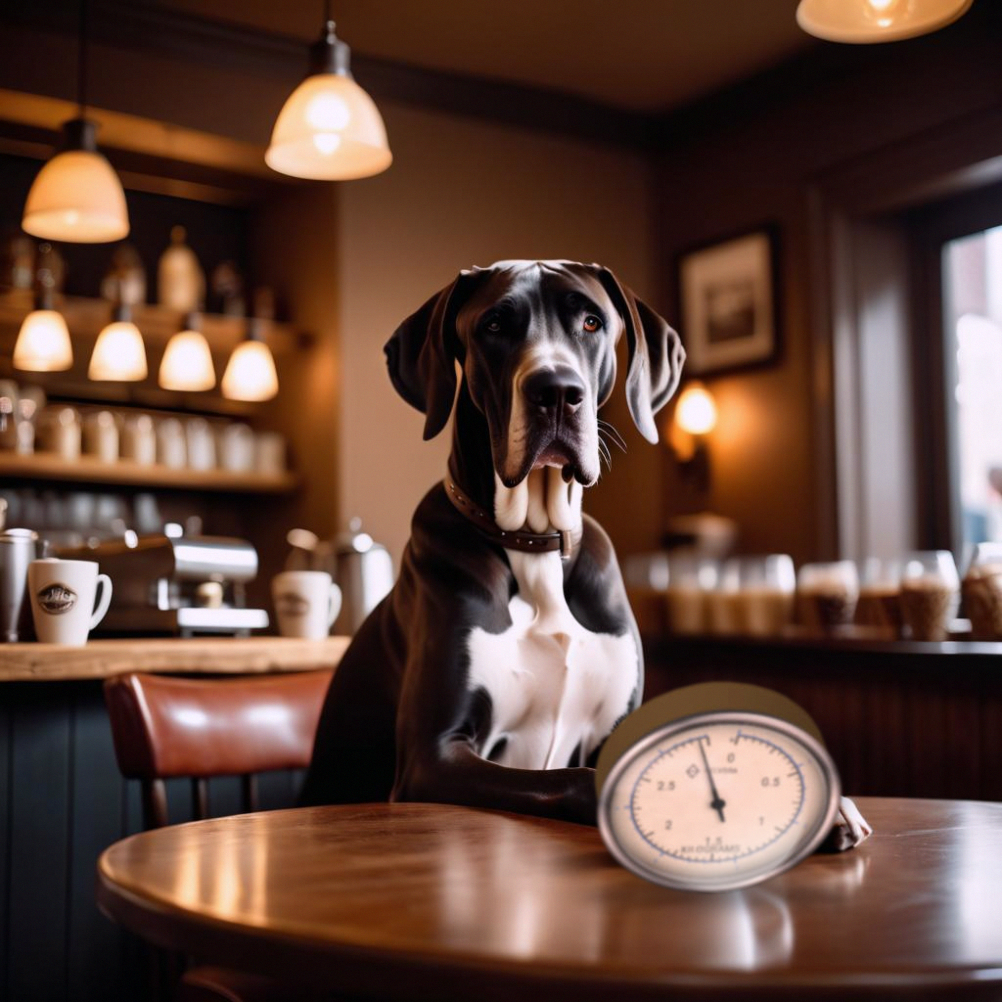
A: 2.95,kg
